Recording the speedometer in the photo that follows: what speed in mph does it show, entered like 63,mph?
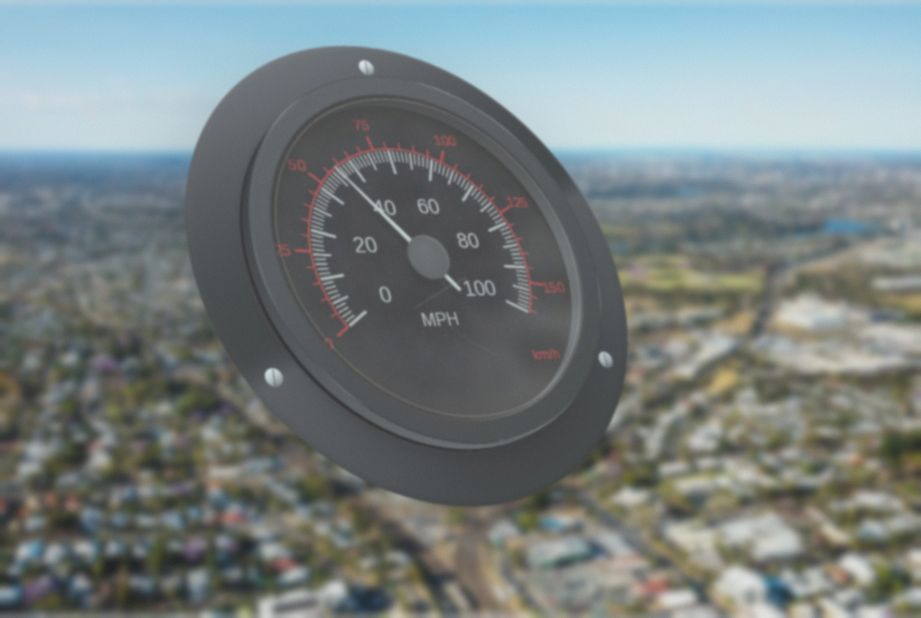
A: 35,mph
